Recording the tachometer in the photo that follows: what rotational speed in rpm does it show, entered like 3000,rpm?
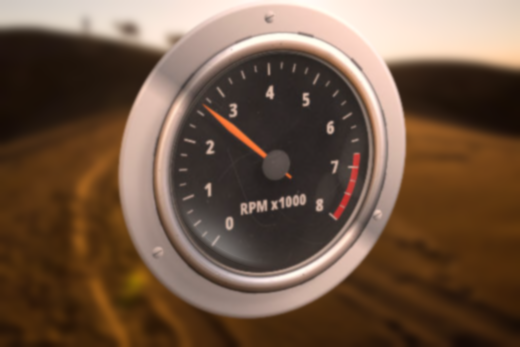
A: 2625,rpm
